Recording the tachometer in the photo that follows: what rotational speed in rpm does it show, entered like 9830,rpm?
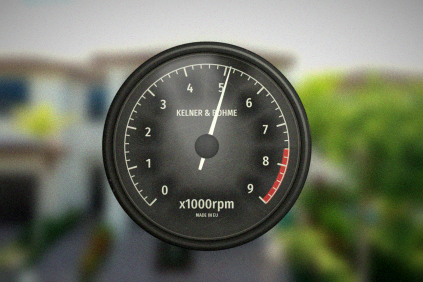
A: 5100,rpm
